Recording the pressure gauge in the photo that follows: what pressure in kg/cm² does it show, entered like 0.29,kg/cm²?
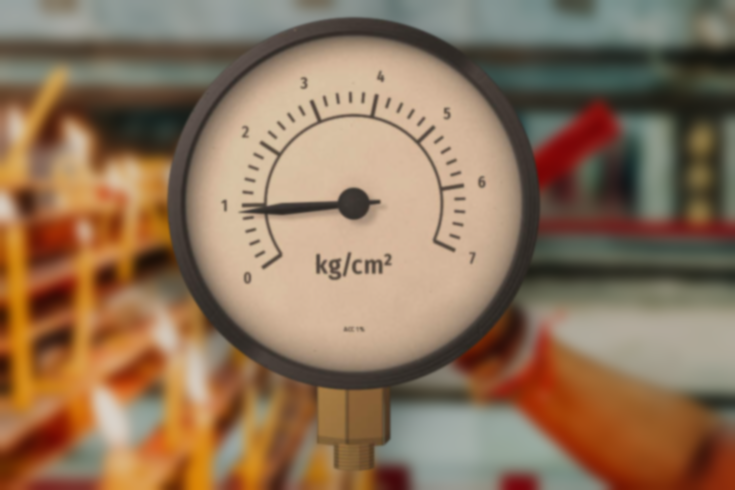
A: 0.9,kg/cm²
